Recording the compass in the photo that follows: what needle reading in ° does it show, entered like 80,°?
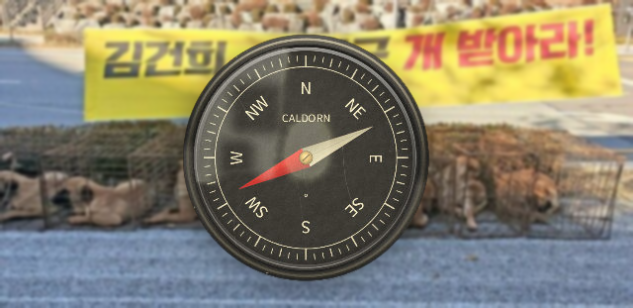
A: 245,°
